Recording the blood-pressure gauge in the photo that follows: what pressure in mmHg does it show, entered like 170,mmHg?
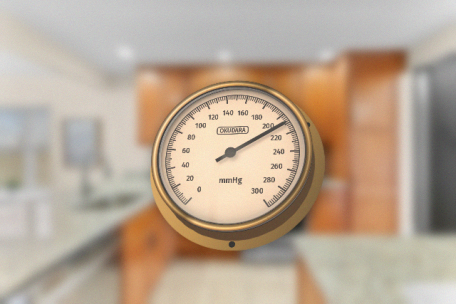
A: 210,mmHg
